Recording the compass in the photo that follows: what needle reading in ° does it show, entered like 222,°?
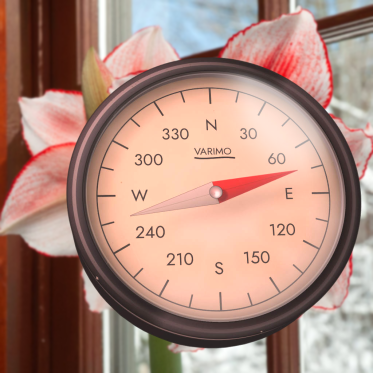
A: 75,°
